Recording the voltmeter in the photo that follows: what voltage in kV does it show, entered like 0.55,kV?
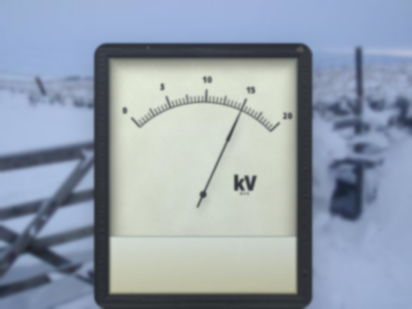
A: 15,kV
